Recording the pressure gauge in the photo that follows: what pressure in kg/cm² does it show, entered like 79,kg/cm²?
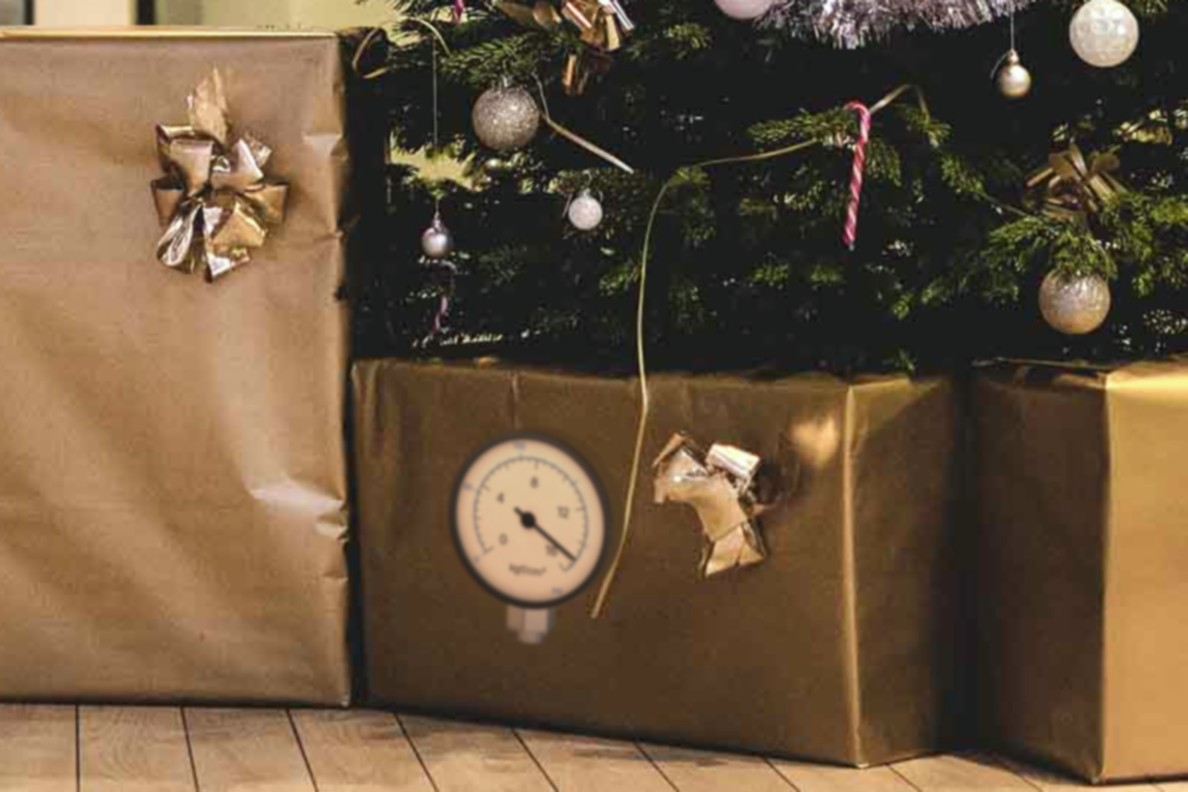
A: 15,kg/cm²
